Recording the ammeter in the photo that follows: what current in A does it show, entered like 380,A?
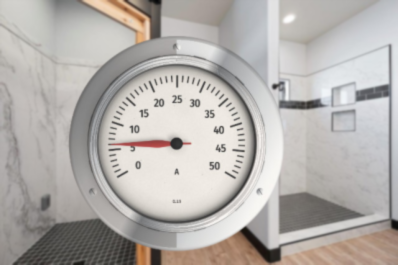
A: 6,A
